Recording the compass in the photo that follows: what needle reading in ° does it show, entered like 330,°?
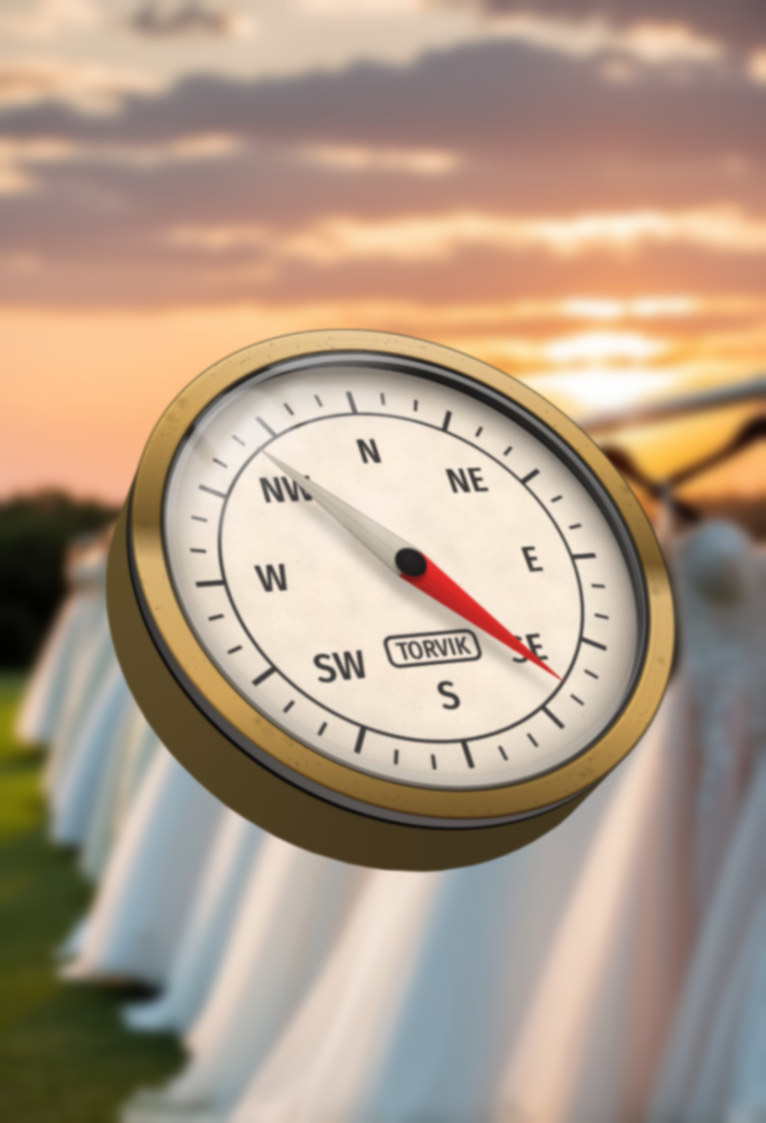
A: 140,°
